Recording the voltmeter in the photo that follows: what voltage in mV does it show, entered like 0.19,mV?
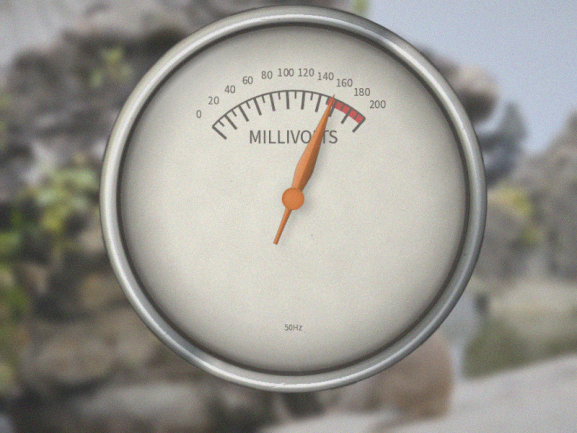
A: 155,mV
